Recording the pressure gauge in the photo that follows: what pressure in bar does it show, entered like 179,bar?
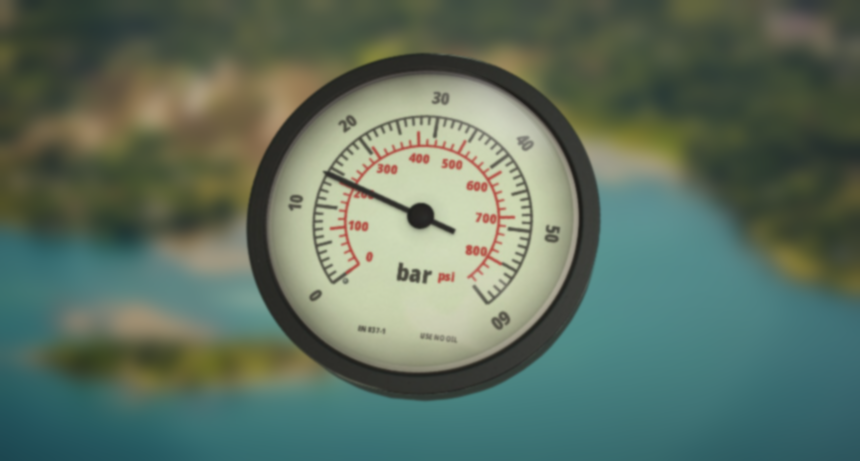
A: 14,bar
